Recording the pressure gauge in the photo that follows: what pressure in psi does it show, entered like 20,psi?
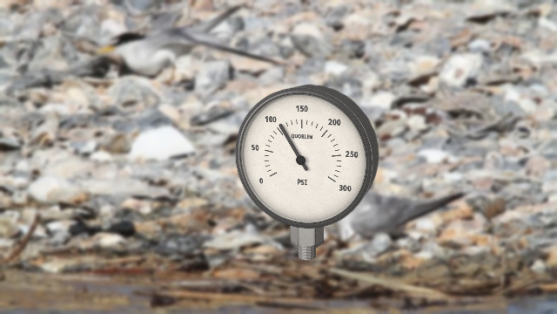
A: 110,psi
